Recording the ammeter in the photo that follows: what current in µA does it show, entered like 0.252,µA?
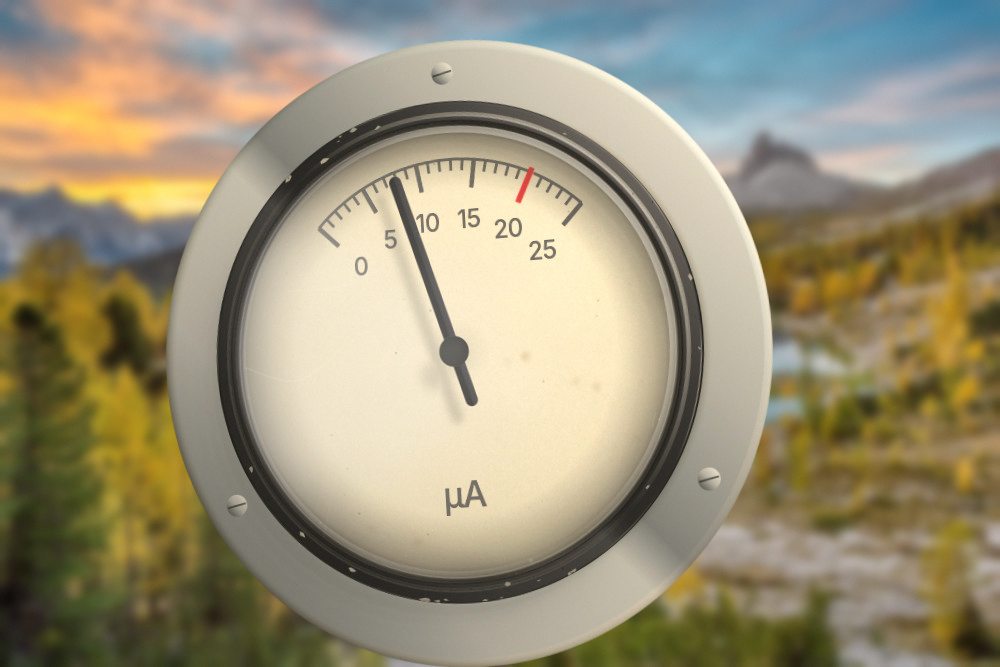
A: 8,µA
